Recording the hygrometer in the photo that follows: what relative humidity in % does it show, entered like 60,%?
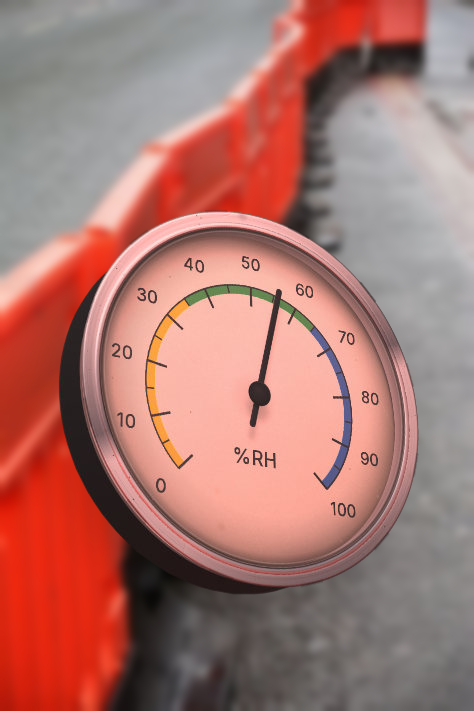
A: 55,%
